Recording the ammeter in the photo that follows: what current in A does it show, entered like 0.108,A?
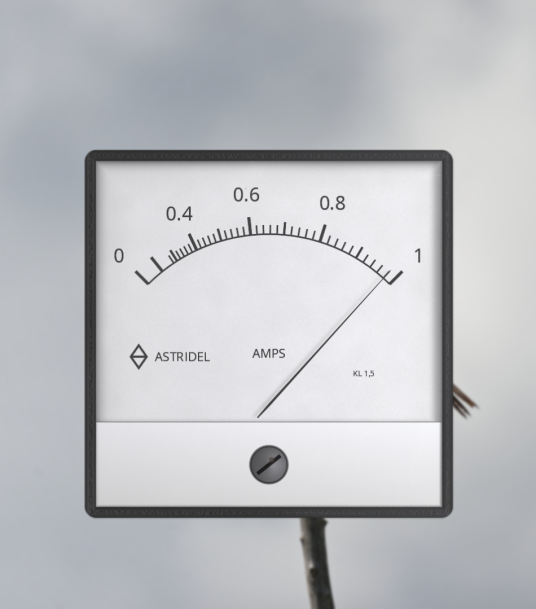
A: 0.98,A
